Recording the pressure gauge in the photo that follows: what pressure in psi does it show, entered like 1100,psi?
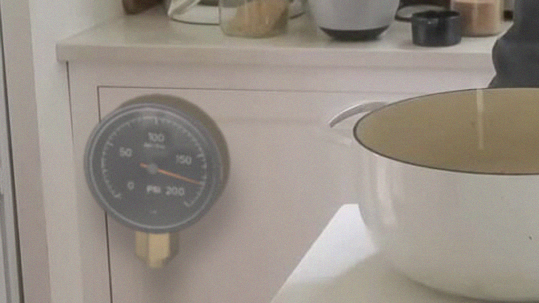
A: 175,psi
